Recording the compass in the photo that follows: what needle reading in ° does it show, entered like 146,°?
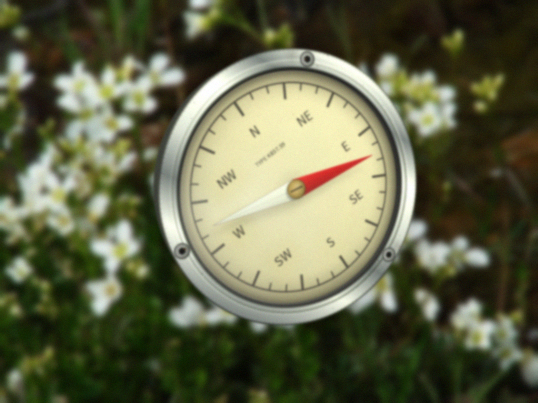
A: 105,°
